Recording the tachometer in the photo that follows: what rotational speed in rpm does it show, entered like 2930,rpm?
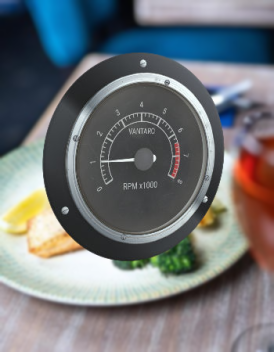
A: 1000,rpm
